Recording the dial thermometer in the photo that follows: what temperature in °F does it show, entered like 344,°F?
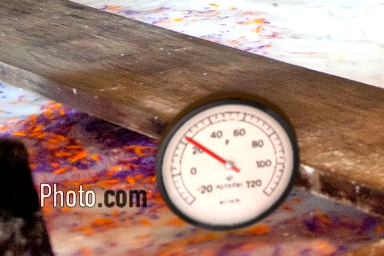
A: 24,°F
